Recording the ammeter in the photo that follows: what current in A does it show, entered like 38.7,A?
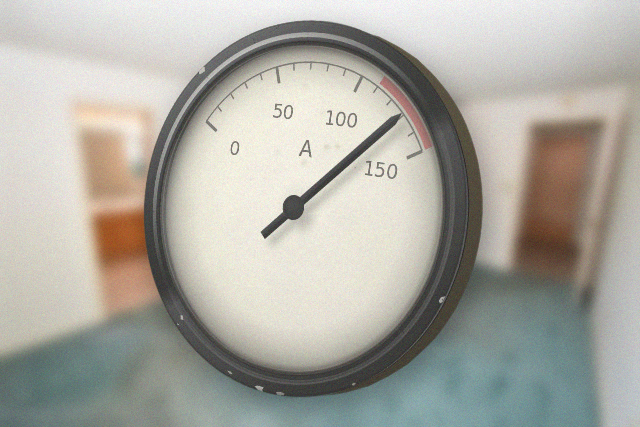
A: 130,A
